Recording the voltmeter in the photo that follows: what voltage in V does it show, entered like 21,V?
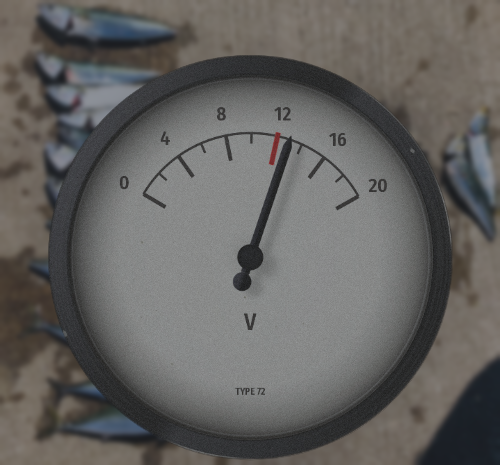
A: 13,V
